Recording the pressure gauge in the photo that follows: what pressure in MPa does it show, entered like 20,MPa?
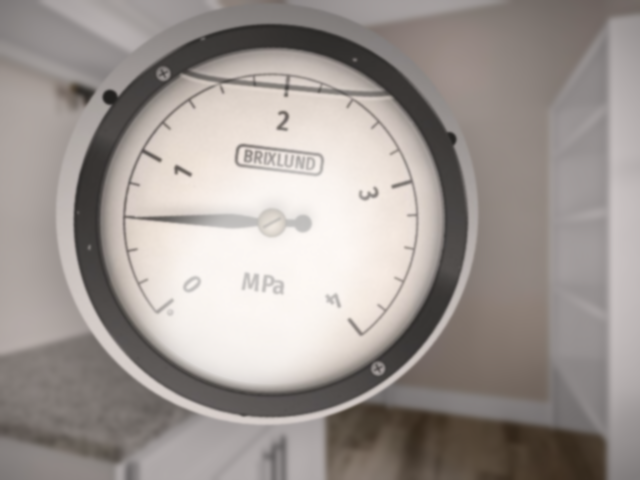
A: 0.6,MPa
